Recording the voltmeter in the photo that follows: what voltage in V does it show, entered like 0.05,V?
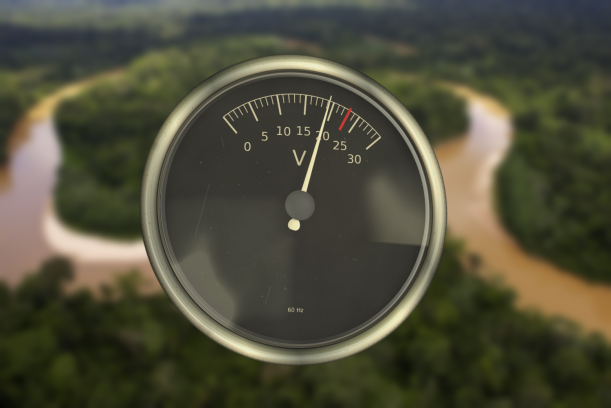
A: 19,V
